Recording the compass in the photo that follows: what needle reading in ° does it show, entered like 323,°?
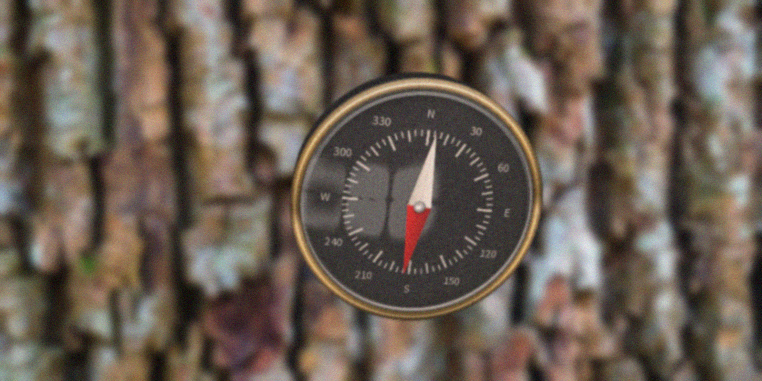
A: 185,°
